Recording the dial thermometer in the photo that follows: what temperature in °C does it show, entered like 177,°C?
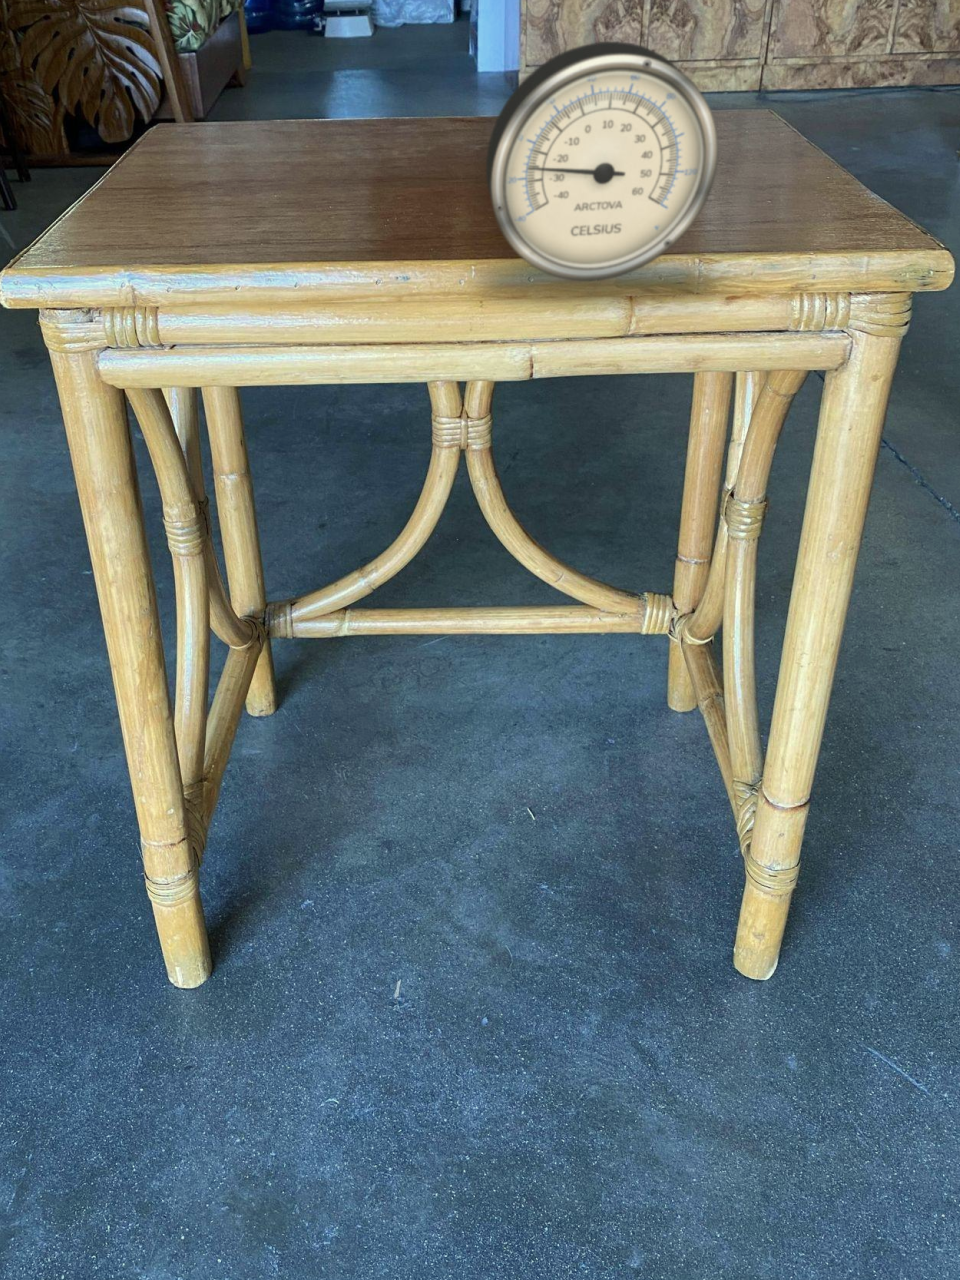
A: -25,°C
